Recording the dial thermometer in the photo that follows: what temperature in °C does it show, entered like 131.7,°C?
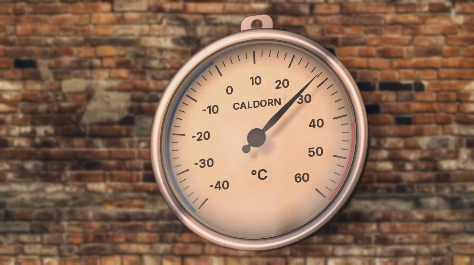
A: 28,°C
